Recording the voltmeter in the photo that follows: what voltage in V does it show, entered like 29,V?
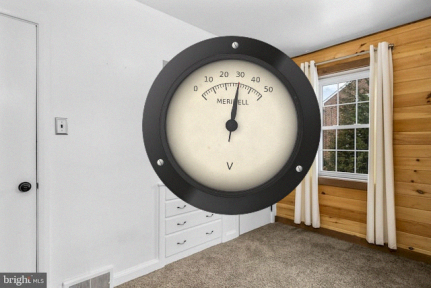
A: 30,V
